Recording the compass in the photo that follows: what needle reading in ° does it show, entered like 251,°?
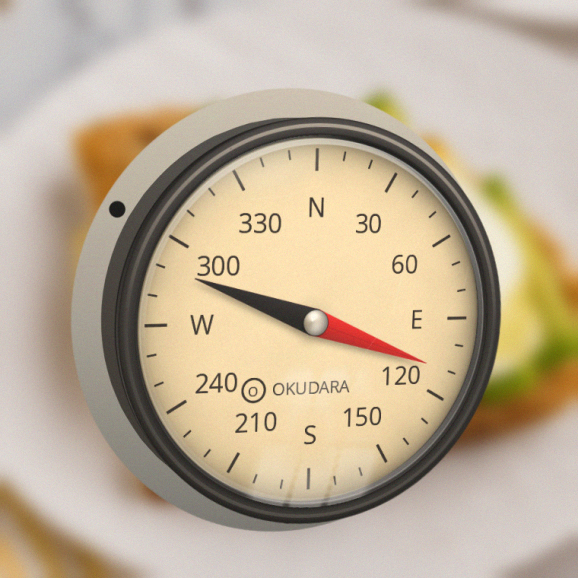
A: 110,°
